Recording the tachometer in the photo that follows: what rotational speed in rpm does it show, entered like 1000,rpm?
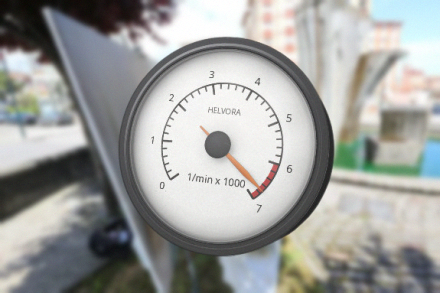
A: 6700,rpm
